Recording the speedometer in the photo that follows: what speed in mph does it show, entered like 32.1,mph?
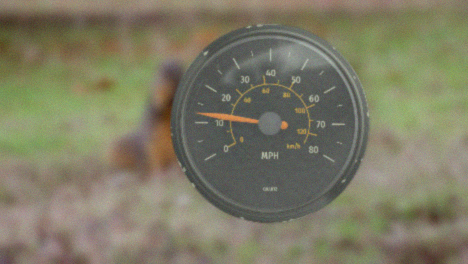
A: 12.5,mph
